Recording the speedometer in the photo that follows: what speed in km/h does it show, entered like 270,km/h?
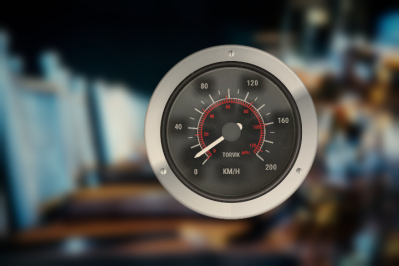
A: 10,km/h
